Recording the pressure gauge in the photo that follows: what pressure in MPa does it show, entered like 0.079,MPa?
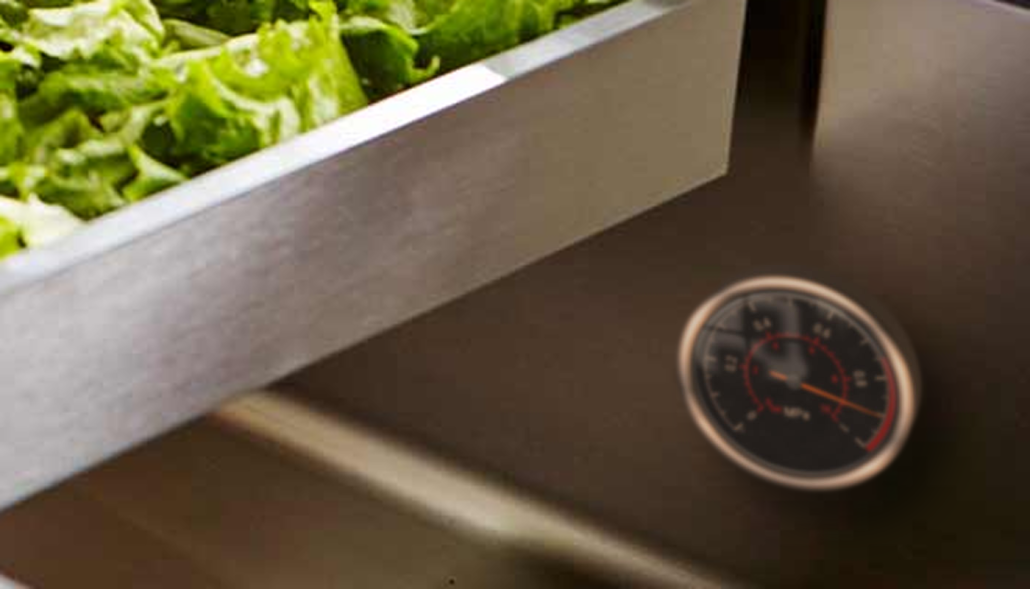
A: 0.9,MPa
